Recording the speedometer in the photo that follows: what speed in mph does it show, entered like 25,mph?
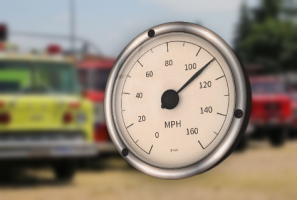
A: 110,mph
